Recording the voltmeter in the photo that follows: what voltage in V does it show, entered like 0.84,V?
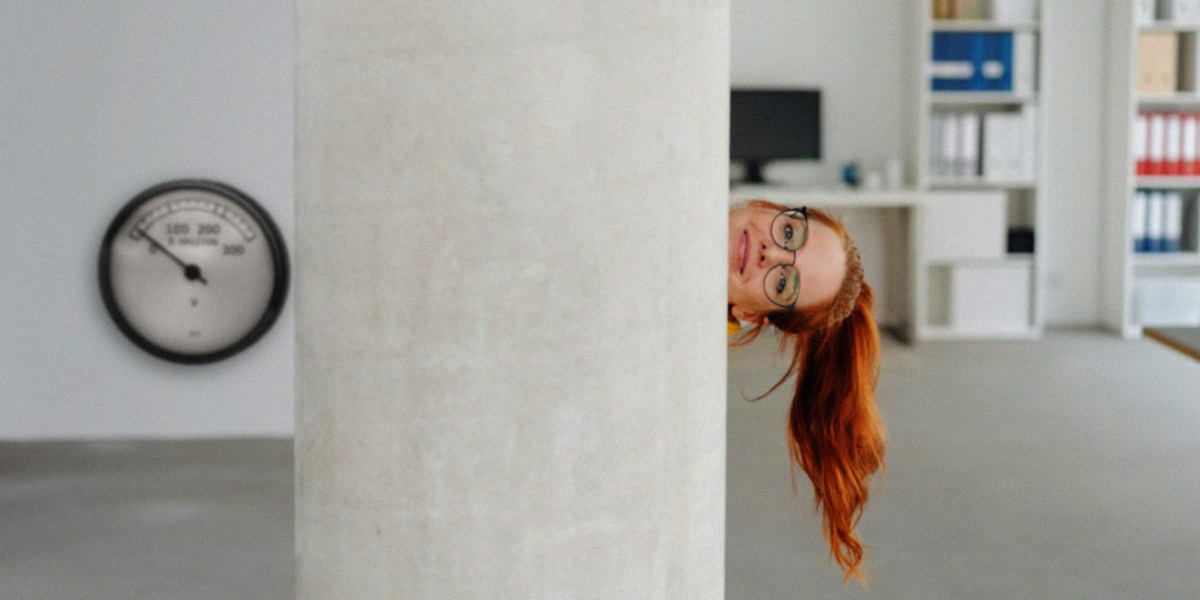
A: 20,V
